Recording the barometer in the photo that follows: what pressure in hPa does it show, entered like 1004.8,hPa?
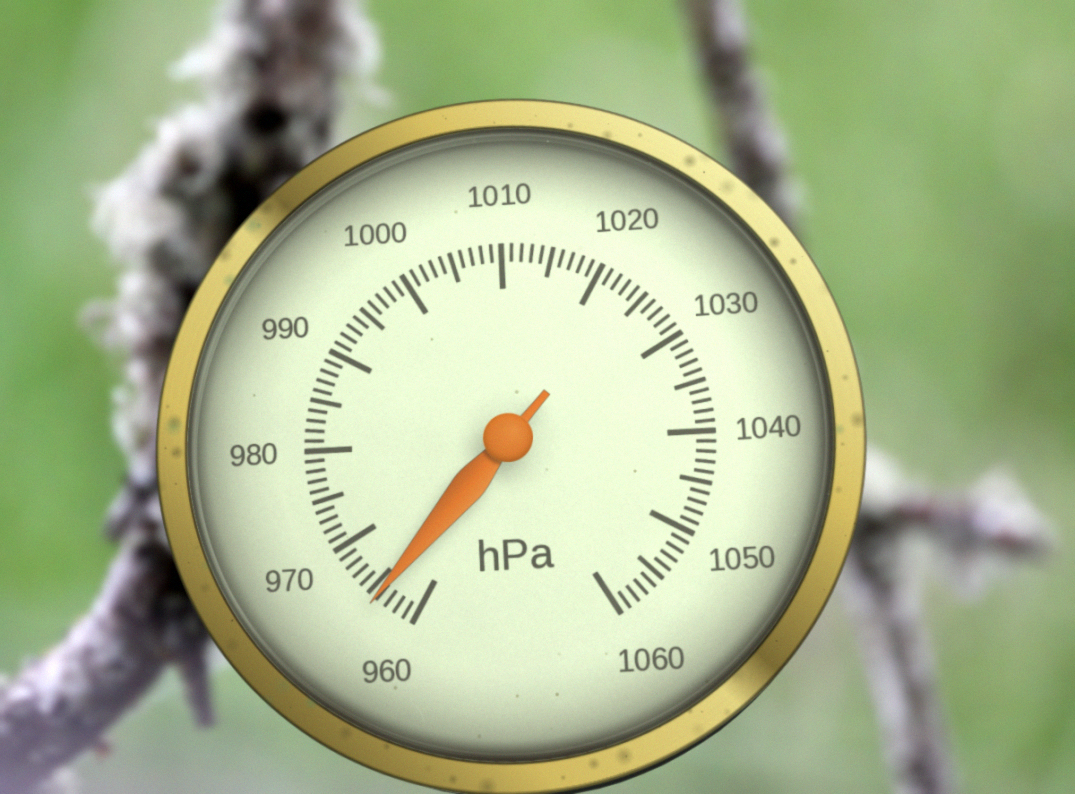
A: 964,hPa
